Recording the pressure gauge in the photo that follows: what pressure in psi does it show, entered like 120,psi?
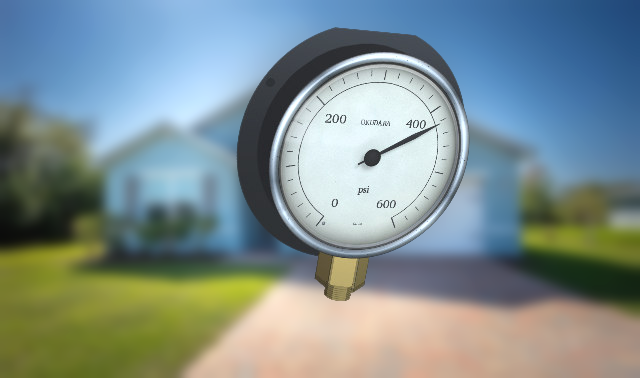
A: 420,psi
